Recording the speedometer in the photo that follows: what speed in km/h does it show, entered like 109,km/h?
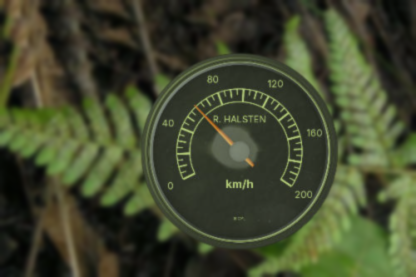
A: 60,km/h
